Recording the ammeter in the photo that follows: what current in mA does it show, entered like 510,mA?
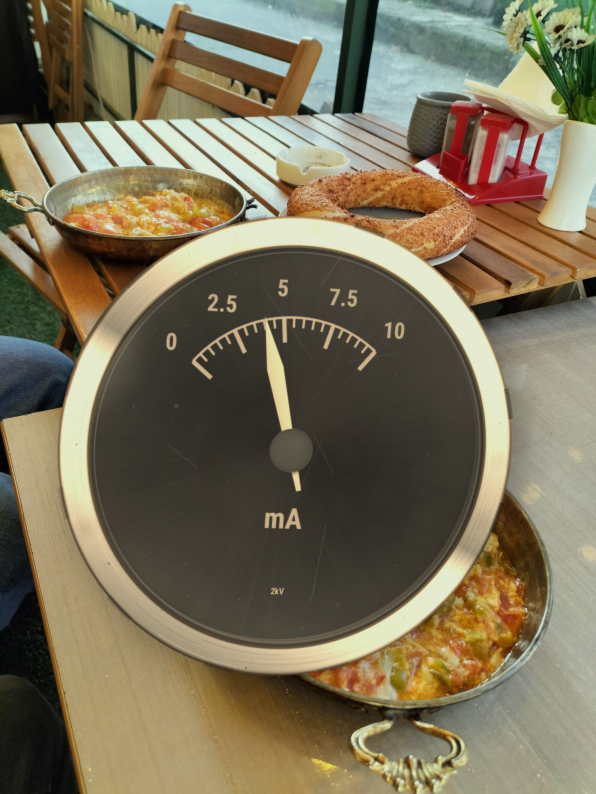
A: 4,mA
